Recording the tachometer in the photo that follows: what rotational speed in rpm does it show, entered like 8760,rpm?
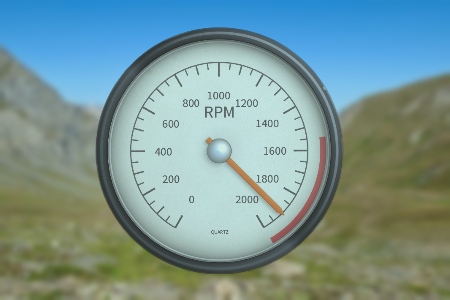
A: 1900,rpm
